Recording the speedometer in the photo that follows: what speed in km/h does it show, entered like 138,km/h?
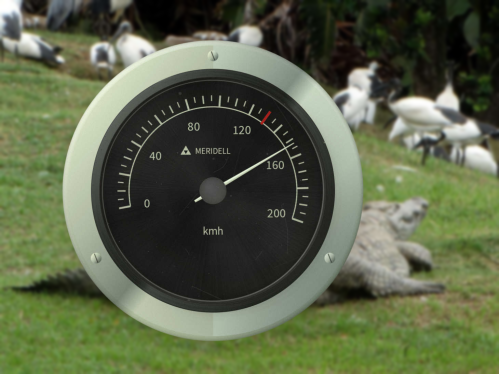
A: 152.5,km/h
